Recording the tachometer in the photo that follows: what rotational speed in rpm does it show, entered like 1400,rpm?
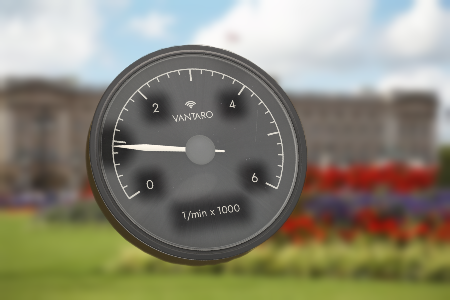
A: 900,rpm
